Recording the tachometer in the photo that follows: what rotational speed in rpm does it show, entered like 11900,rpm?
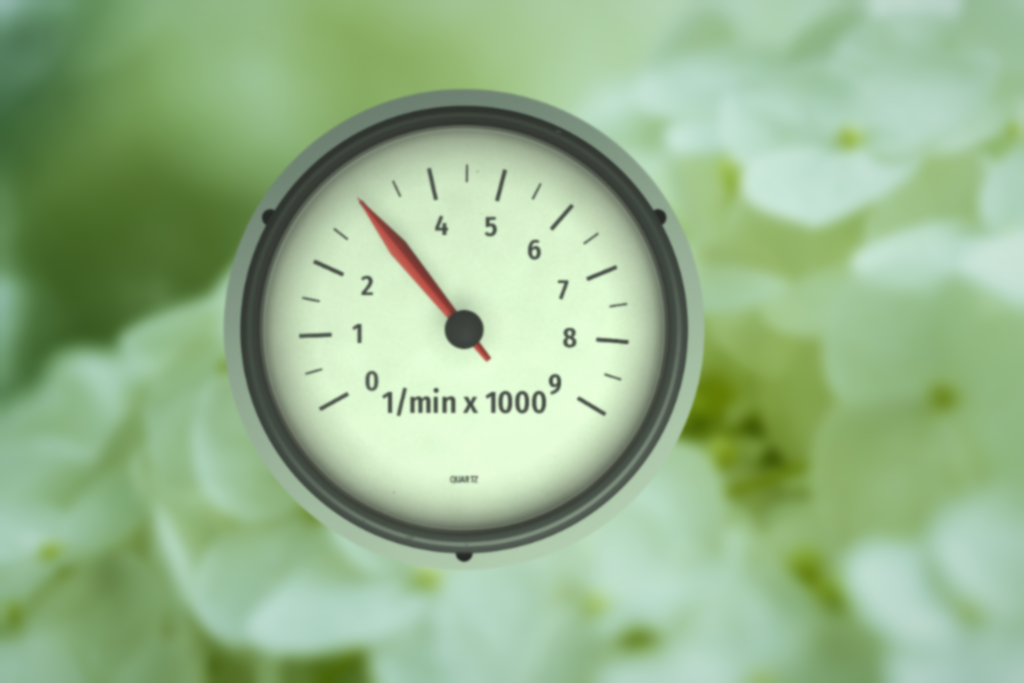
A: 3000,rpm
